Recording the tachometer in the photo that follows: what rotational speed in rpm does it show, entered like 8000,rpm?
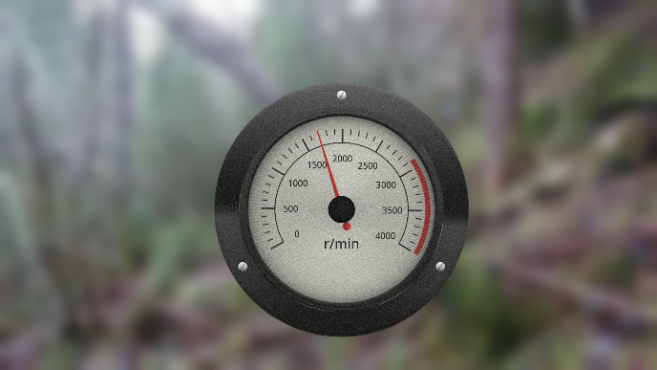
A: 1700,rpm
